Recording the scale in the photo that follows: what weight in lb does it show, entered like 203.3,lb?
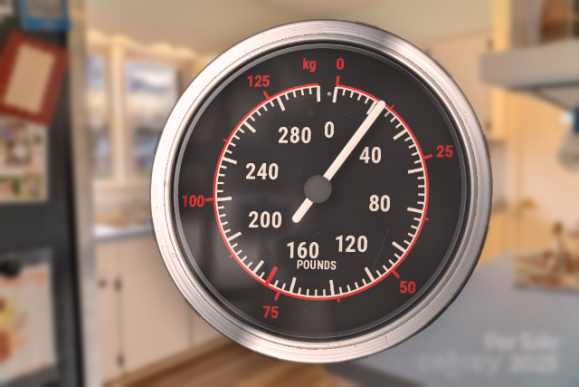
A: 24,lb
